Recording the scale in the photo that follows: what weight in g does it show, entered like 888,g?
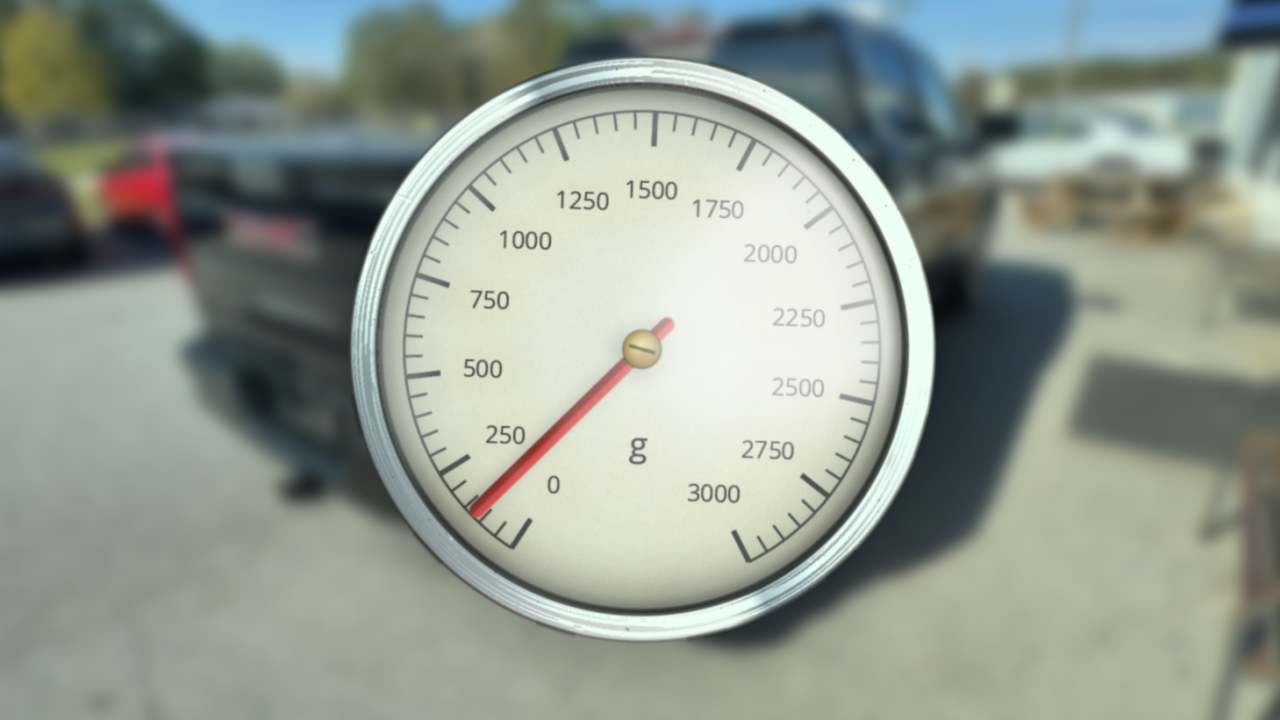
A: 125,g
